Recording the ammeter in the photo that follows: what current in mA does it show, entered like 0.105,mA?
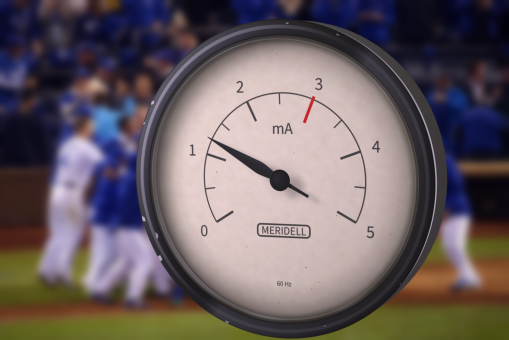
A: 1.25,mA
